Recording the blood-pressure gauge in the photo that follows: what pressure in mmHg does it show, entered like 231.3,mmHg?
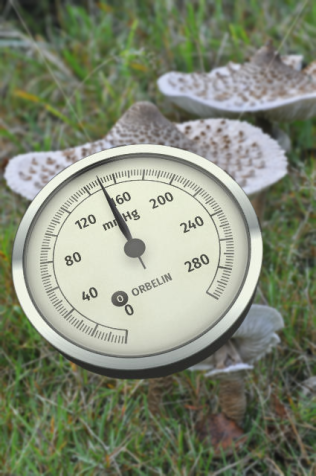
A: 150,mmHg
